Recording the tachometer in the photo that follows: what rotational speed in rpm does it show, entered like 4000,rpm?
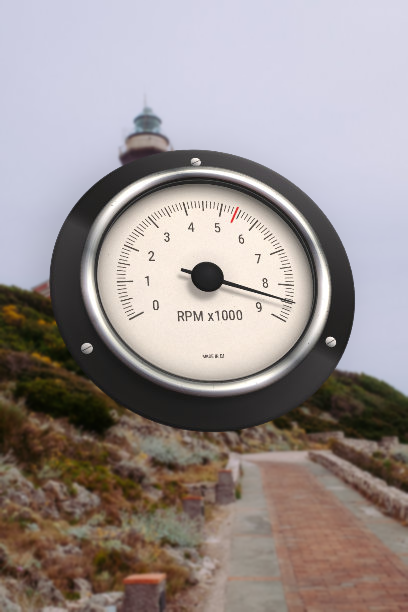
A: 8500,rpm
